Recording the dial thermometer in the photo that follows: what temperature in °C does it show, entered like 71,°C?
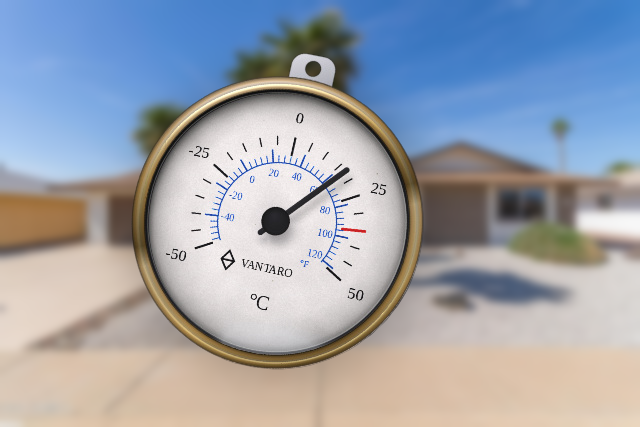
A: 17.5,°C
